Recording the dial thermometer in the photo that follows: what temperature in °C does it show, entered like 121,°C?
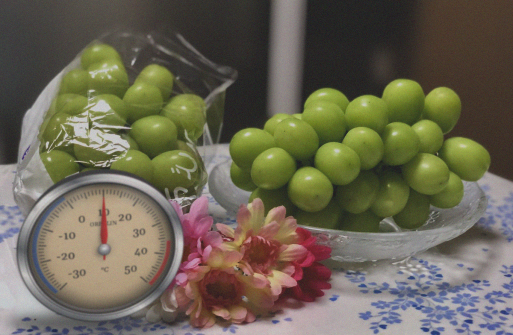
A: 10,°C
